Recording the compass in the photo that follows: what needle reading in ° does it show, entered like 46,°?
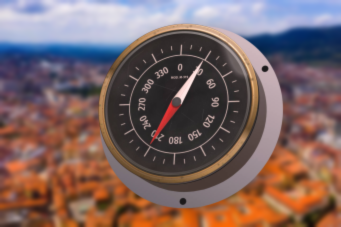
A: 210,°
